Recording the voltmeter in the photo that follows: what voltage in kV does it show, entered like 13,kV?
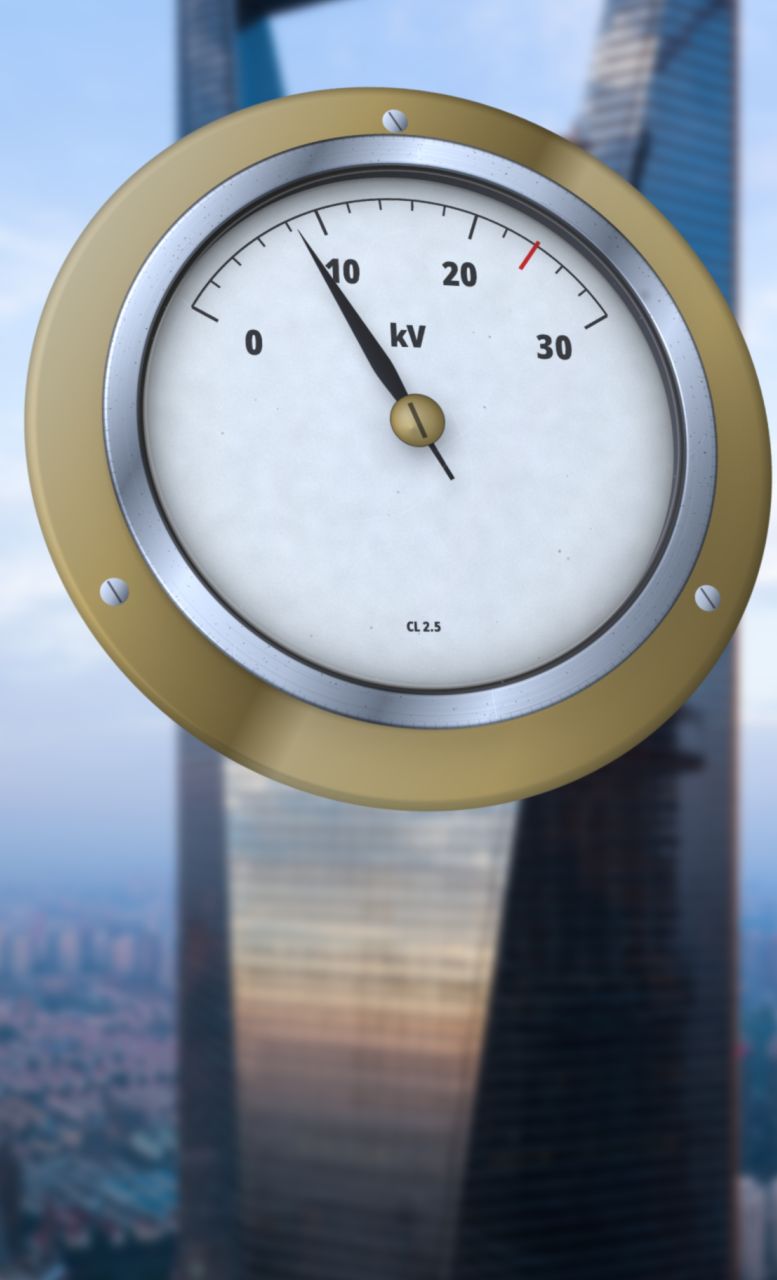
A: 8,kV
